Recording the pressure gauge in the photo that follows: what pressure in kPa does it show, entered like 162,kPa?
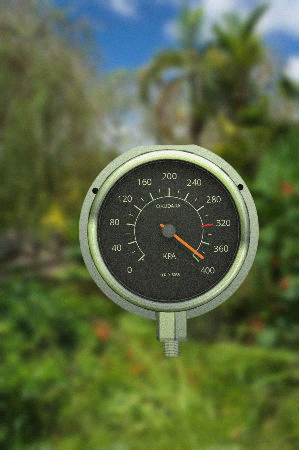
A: 390,kPa
